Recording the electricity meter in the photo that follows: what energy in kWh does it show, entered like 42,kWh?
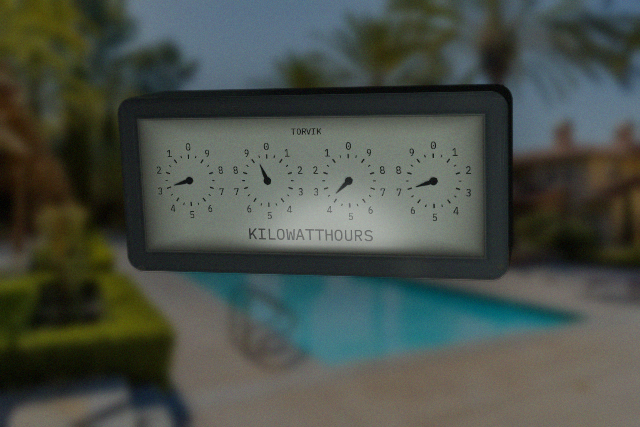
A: 2937,kWh
